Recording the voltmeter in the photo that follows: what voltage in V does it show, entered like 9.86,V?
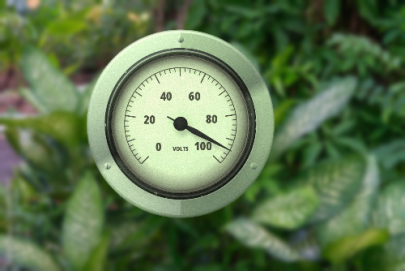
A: 94,V
